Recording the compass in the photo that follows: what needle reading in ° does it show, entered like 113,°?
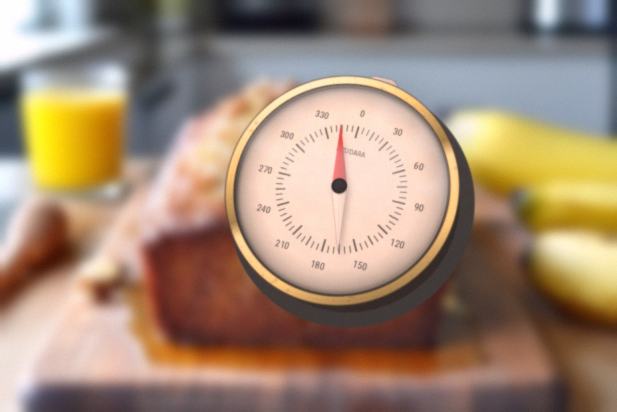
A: 345,°
